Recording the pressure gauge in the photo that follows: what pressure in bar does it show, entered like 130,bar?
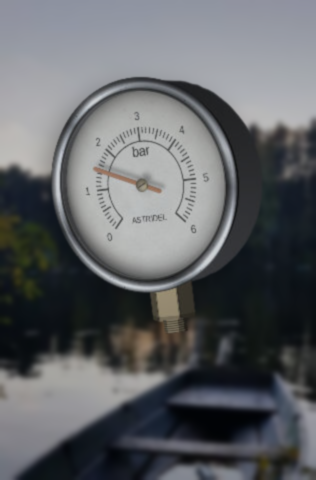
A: 1.5,bar
